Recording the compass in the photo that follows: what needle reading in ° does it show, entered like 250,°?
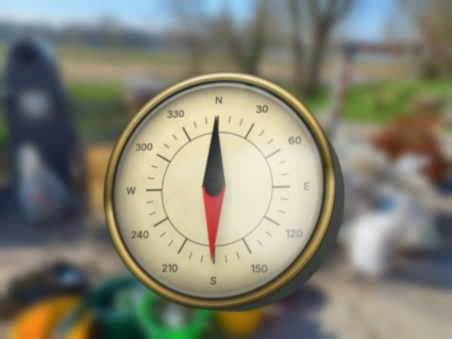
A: 180,°
